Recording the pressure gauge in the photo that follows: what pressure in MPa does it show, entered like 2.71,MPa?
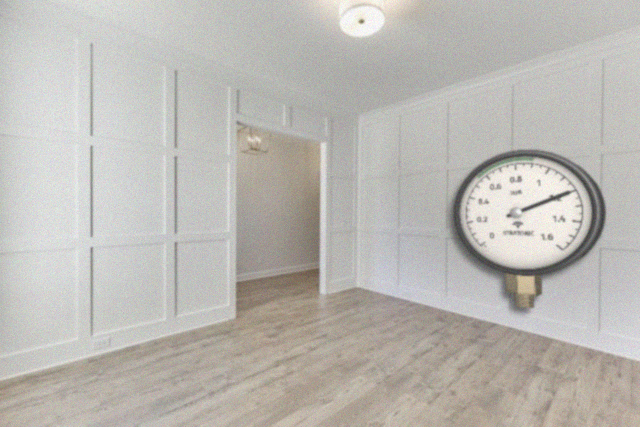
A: 1.2,MPa
